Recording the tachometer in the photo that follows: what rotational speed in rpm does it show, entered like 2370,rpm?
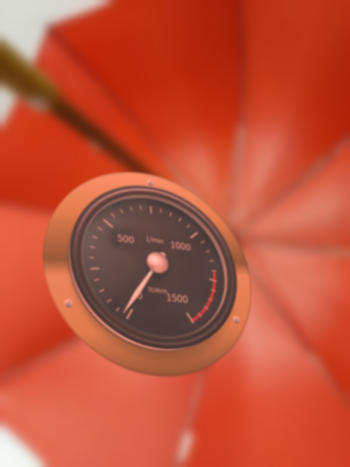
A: 25,rpm
